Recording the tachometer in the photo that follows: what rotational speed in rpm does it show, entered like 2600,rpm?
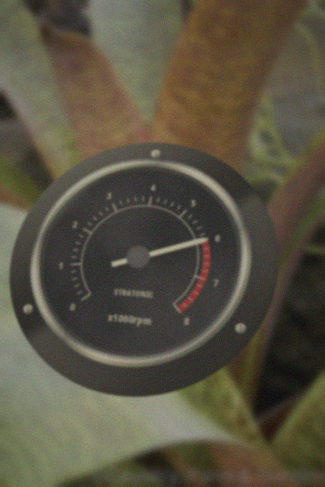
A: 6000,rpm
